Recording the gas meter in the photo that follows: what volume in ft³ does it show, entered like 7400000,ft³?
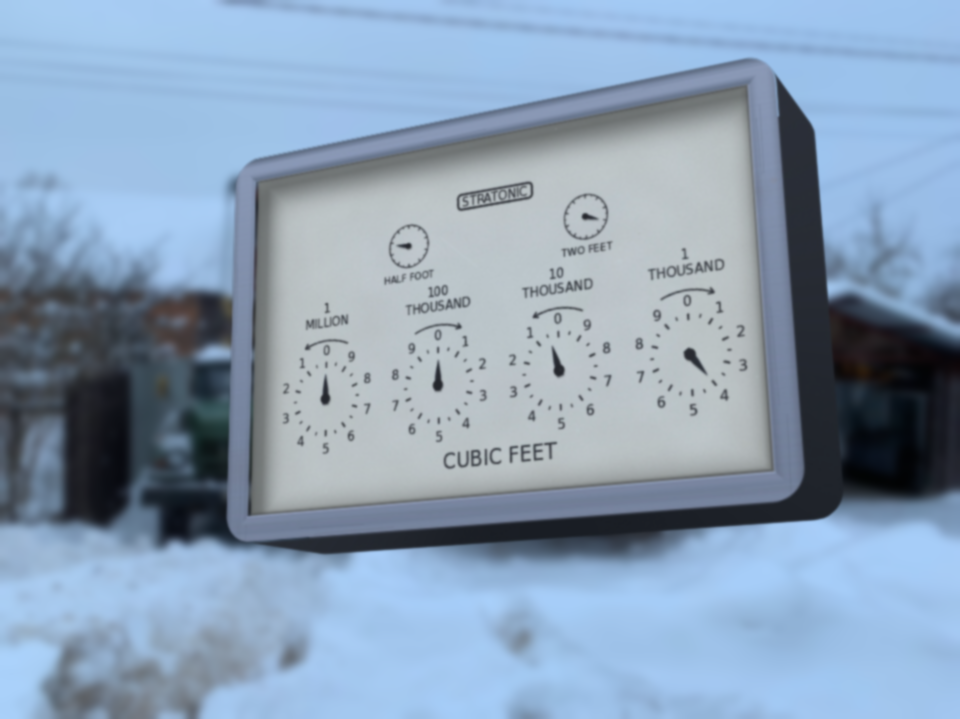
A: 400,ft³
